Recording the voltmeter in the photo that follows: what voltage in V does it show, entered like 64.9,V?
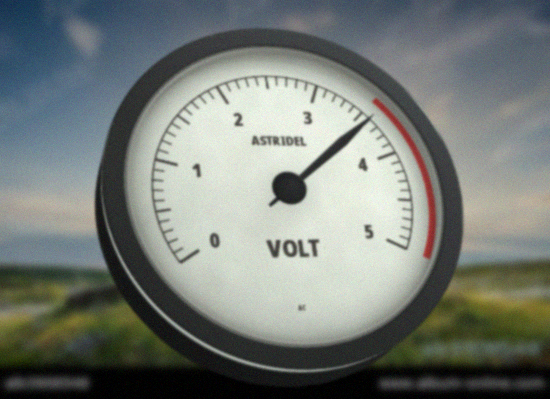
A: 3.6,V
